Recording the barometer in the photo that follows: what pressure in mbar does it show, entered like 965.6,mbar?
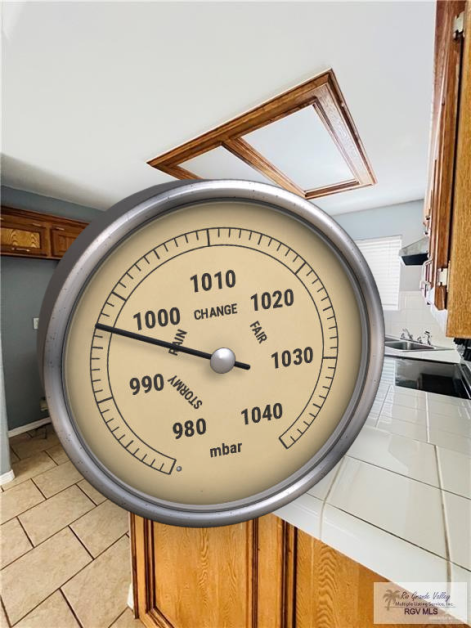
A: 997,mbar
